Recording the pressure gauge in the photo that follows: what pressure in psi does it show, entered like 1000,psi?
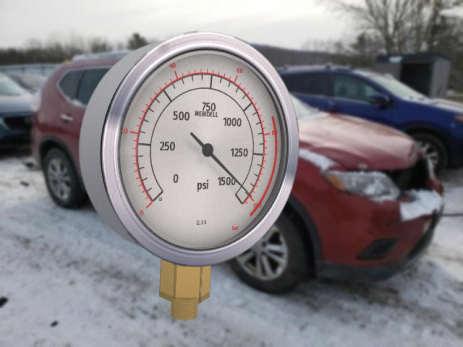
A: 1450,psi
